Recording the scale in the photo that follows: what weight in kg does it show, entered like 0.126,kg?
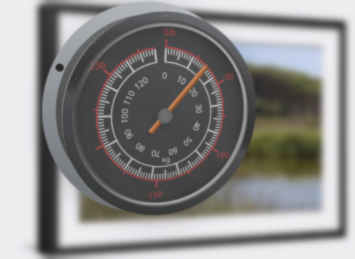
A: 15,kg
